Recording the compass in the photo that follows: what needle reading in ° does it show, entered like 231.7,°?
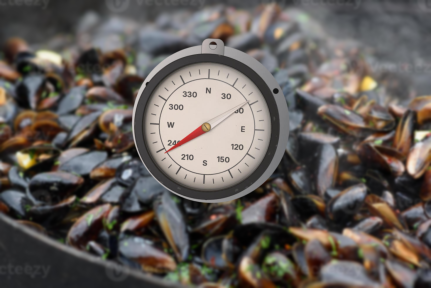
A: 235,°
